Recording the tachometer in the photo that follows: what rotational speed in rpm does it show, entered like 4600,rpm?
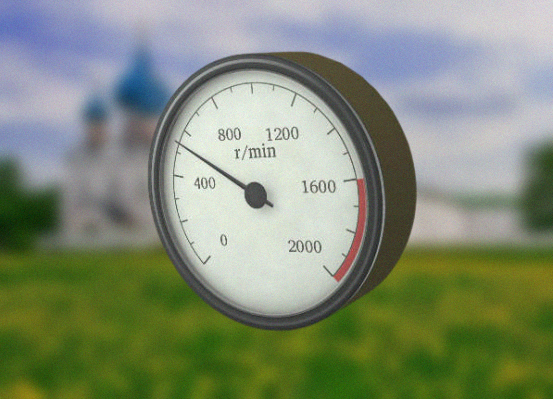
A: 550,rpm
